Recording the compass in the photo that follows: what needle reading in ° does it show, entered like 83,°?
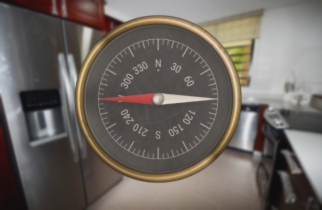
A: 270,°
